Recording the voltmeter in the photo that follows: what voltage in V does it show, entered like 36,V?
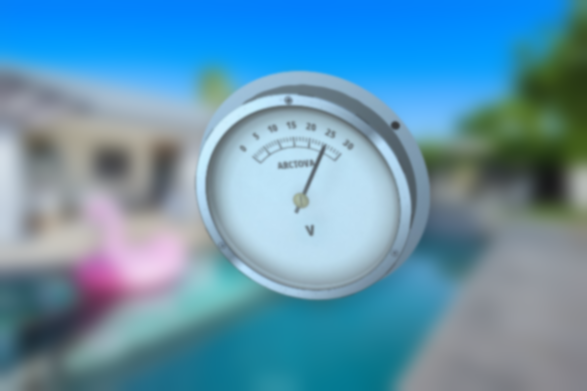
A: 25,V
